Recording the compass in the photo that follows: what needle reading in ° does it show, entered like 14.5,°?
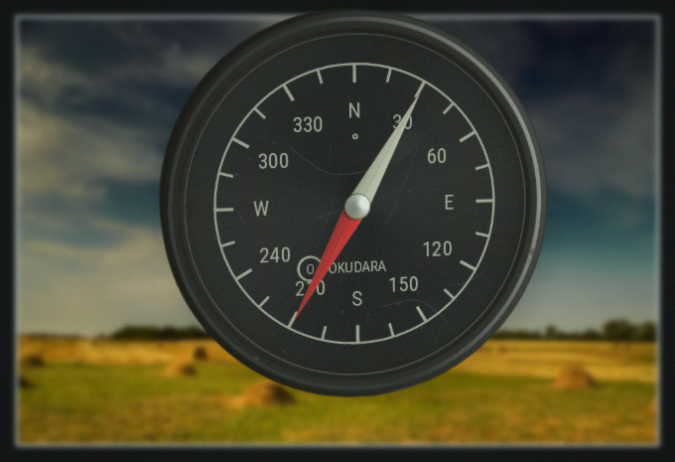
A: 210,°
